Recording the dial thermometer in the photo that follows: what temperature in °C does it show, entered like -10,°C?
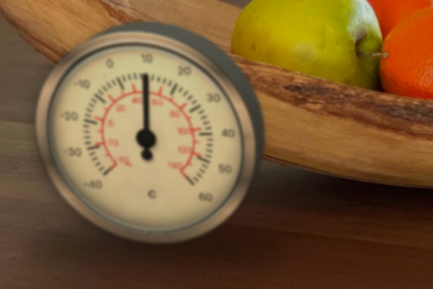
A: 10,°C
